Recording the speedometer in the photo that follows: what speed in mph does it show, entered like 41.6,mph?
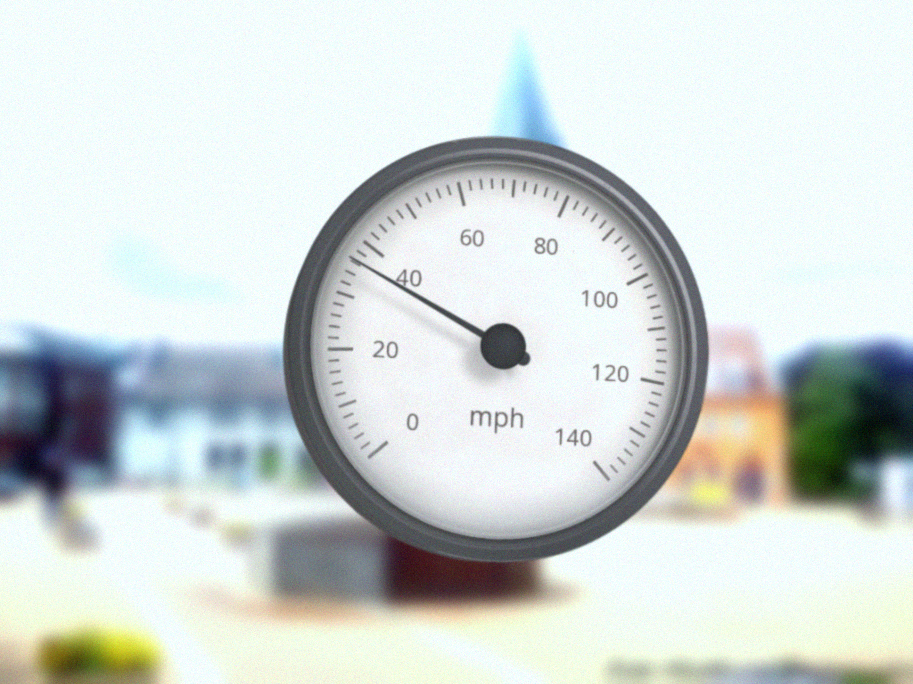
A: 36,mph
